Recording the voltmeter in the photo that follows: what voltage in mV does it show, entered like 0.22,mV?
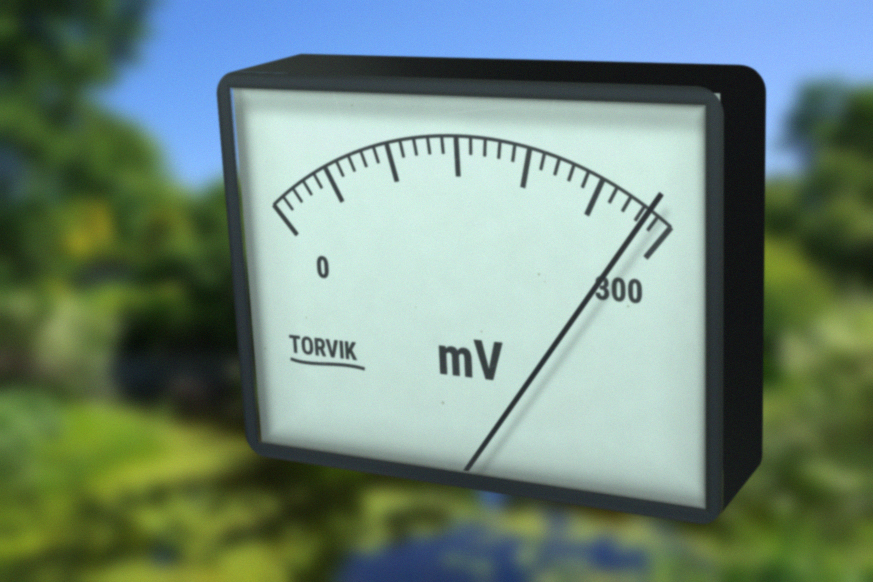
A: 285,mV
